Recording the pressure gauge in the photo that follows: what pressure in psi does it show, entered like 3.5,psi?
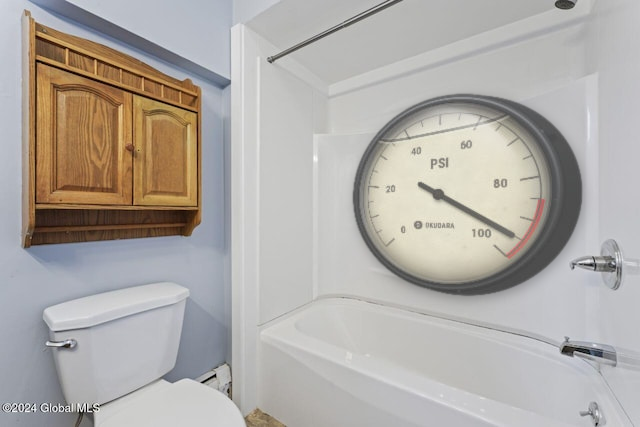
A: 95,psi
